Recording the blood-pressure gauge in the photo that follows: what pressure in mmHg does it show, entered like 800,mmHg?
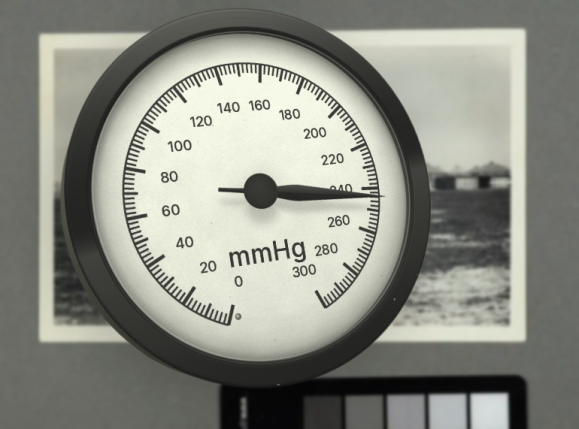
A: 244,mmHg
